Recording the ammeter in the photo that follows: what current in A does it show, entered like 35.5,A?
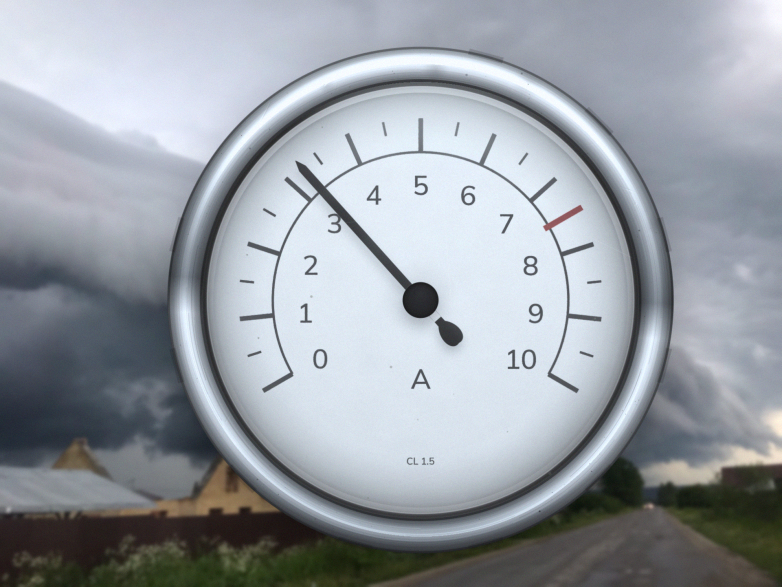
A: 3.25,A
